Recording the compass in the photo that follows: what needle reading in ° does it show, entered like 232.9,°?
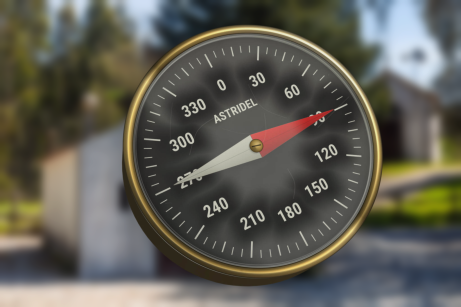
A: 90,°
